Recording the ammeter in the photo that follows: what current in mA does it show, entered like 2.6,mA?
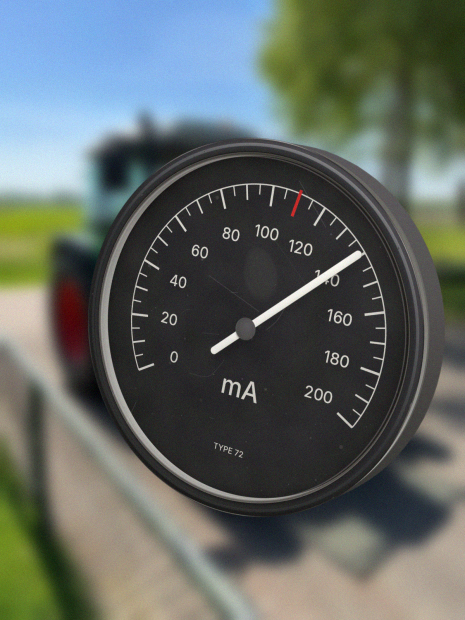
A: 140,mA
